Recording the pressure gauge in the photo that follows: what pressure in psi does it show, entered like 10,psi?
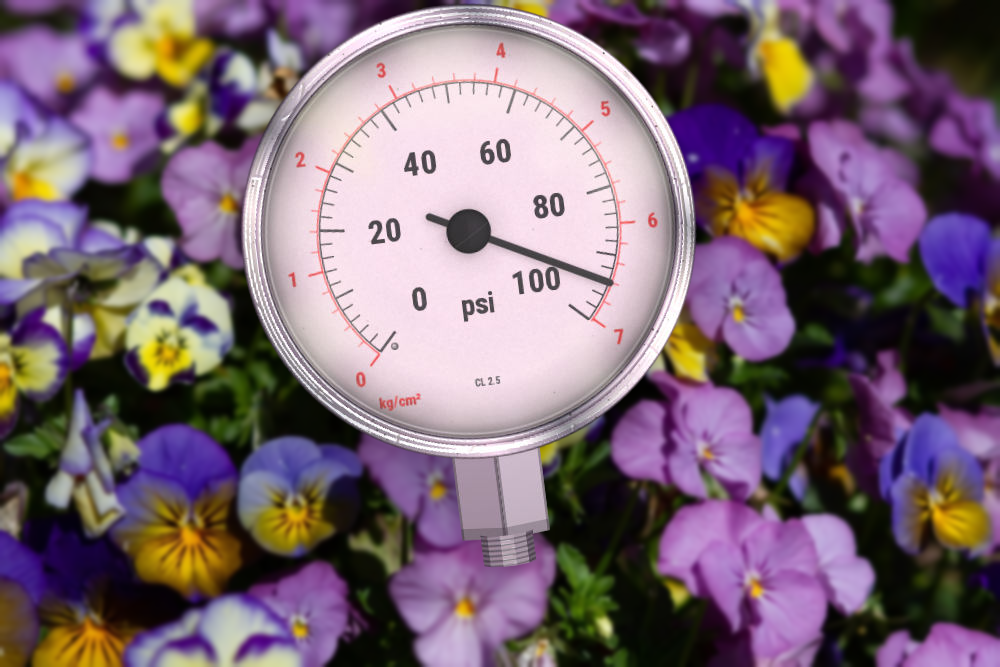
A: 94,psi
